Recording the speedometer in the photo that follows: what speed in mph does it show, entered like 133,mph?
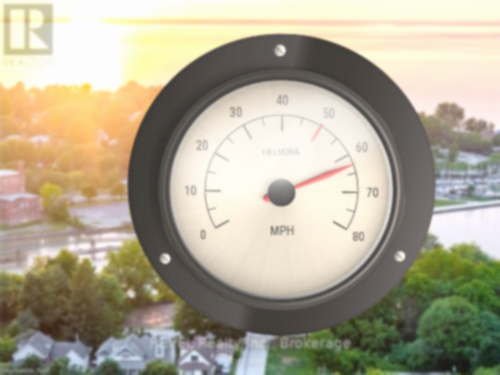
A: 62.5,mph
